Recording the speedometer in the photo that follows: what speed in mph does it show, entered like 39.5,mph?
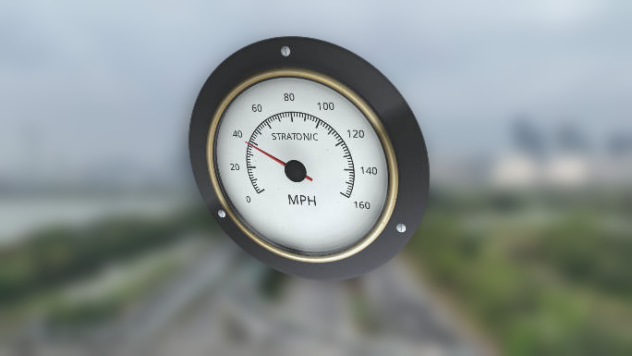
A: 40,mph
